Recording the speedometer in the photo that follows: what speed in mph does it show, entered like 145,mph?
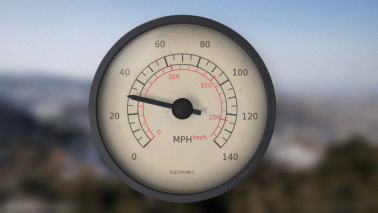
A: 30,mph
